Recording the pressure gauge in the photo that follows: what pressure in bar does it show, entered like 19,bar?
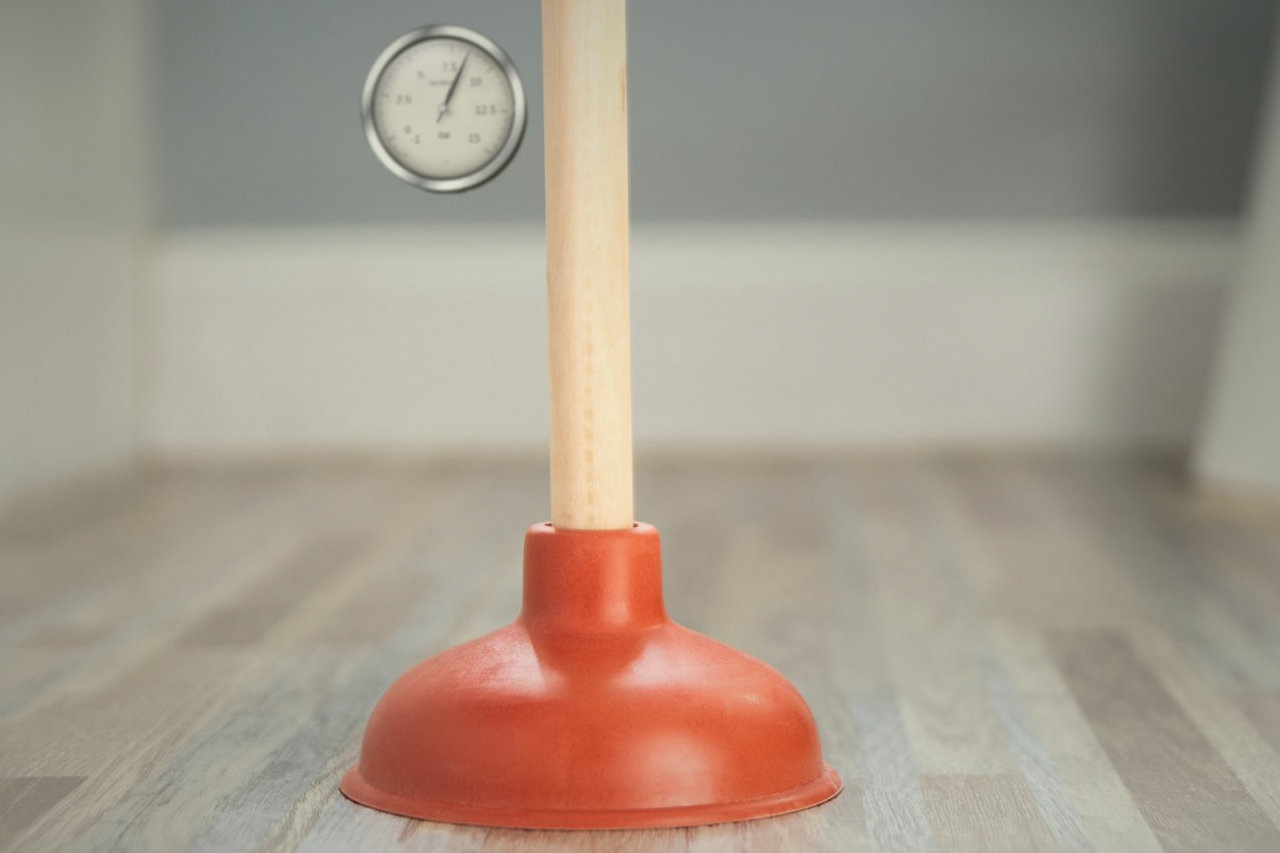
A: 8.5,bar
